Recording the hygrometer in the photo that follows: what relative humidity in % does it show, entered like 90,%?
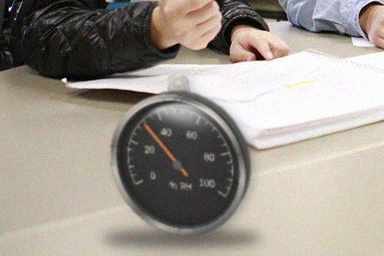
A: 32,%
